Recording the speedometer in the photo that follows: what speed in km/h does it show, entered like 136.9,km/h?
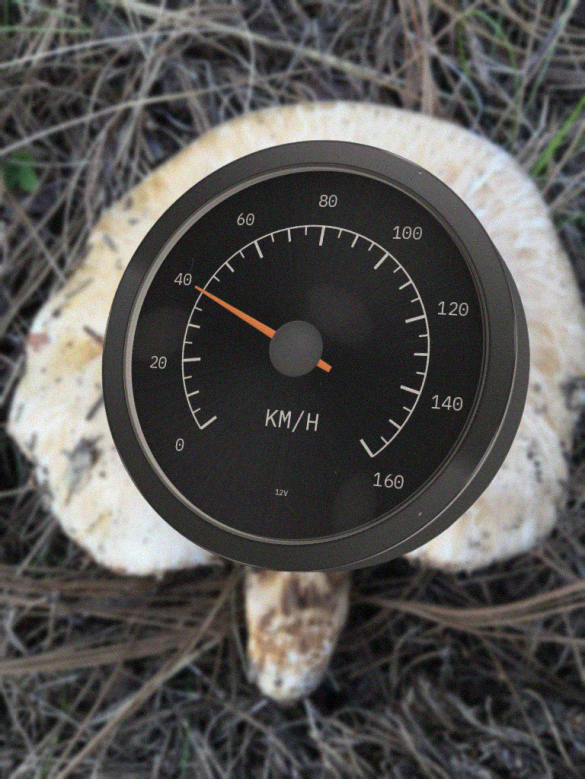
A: 40,km/h
